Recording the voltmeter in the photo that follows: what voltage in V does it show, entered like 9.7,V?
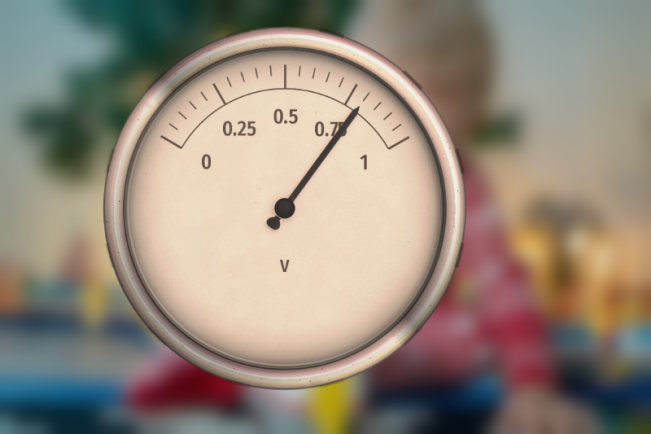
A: 0.8,V
